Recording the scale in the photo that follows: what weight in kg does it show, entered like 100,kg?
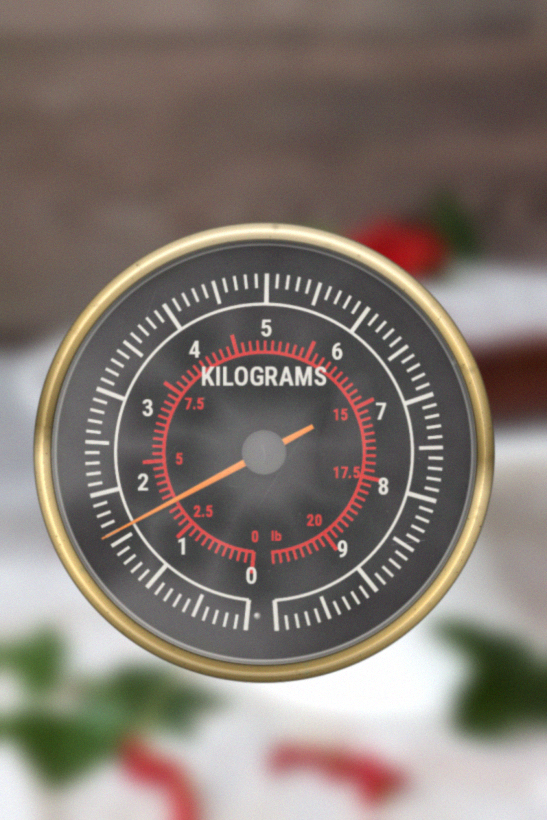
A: 1.6,kg
